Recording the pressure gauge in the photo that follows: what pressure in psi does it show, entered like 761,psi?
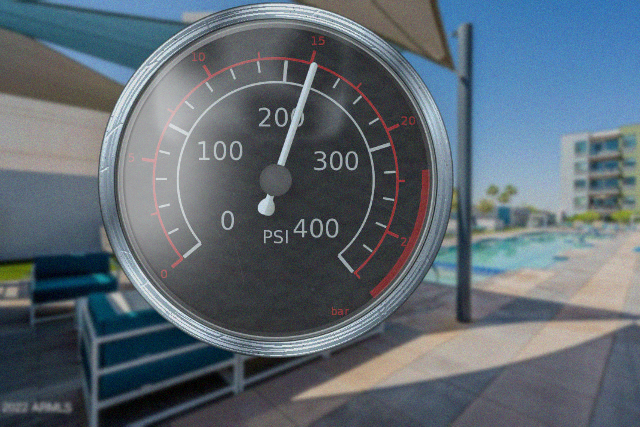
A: 220,psi
